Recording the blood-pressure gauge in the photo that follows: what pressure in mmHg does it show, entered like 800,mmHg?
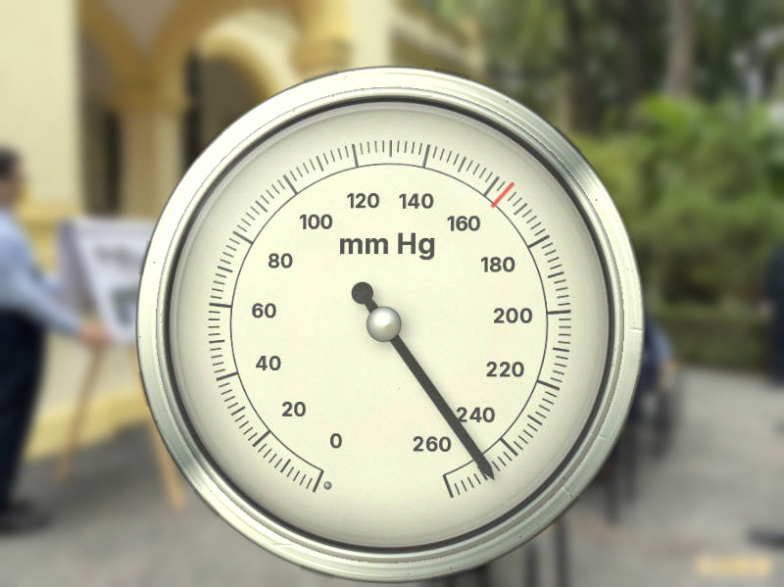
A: 248,mmHg
